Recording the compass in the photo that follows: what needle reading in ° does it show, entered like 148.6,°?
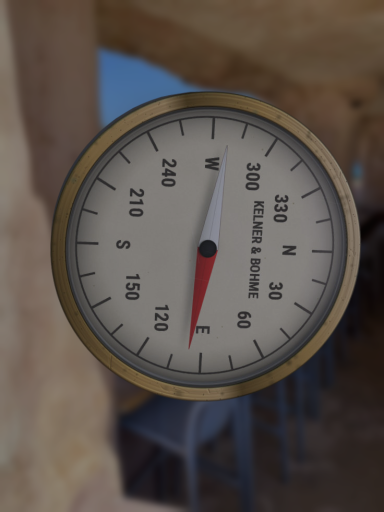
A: 97.5,°
